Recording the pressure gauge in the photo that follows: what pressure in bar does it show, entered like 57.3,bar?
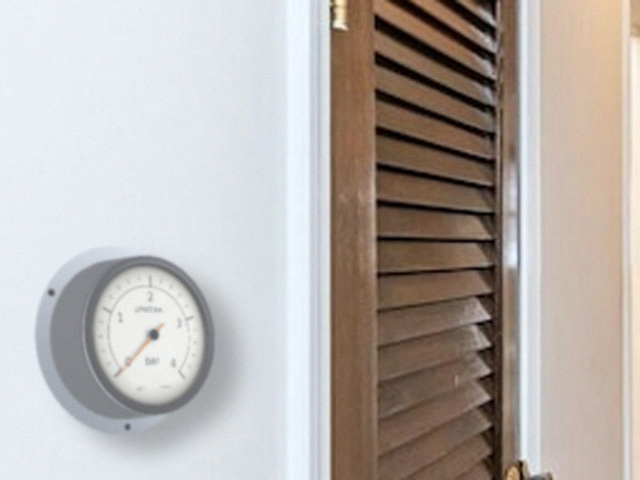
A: 0,bar
